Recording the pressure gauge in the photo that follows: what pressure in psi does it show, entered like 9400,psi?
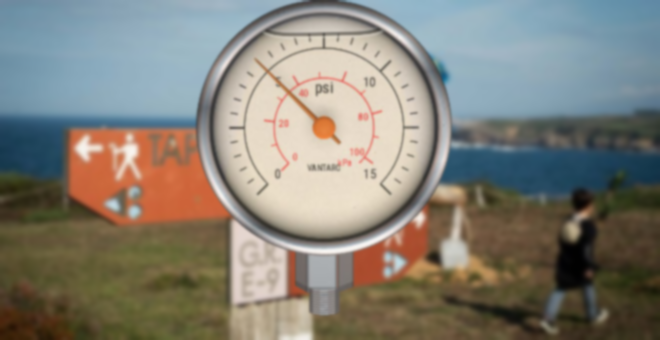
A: 5,psi
